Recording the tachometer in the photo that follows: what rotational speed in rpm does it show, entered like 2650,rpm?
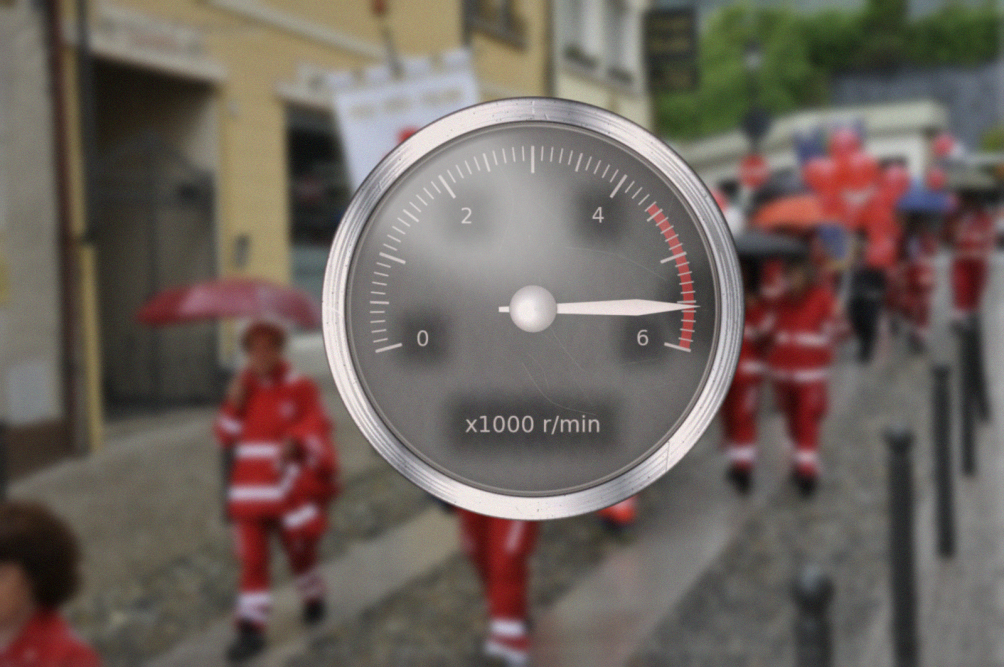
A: 5550,rpm
